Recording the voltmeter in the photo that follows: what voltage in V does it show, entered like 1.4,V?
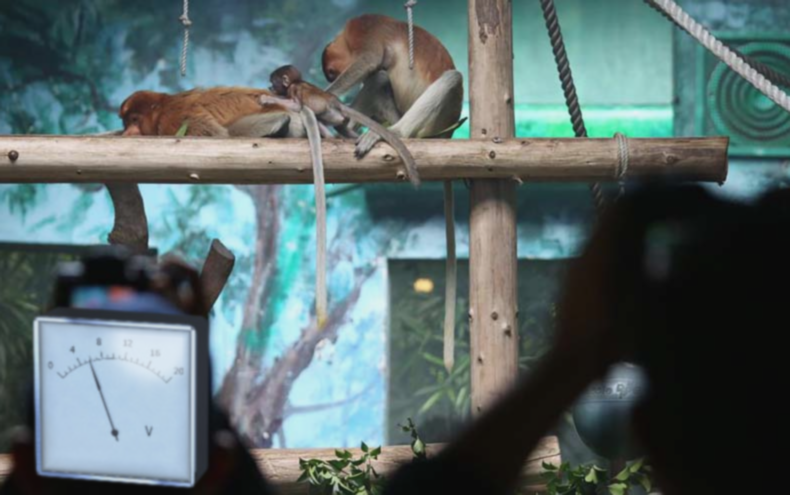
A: 6,V
